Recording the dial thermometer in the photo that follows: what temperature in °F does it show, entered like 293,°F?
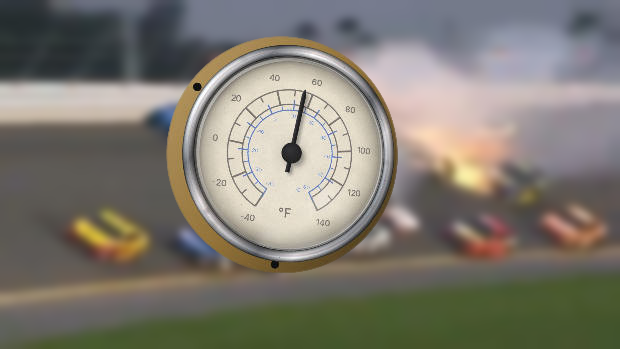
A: 55,°F
